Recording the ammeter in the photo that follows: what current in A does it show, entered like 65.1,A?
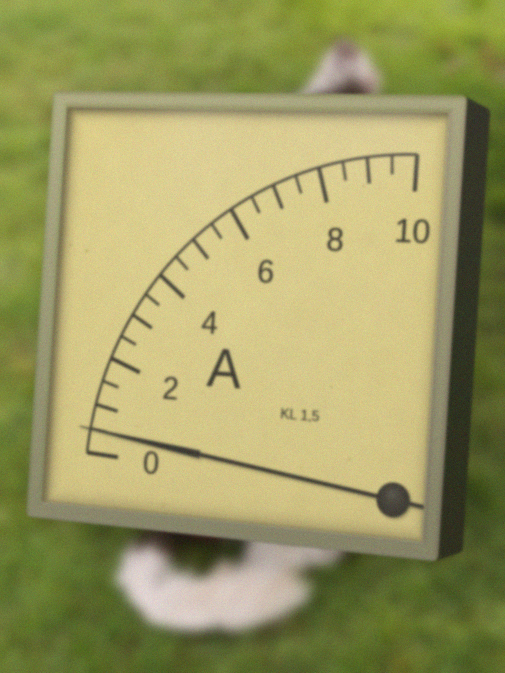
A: 0.5,A
